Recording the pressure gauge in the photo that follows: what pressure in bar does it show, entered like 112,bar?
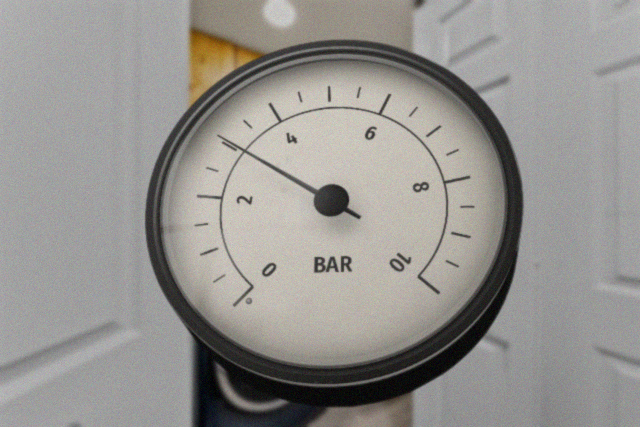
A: 3,bar
